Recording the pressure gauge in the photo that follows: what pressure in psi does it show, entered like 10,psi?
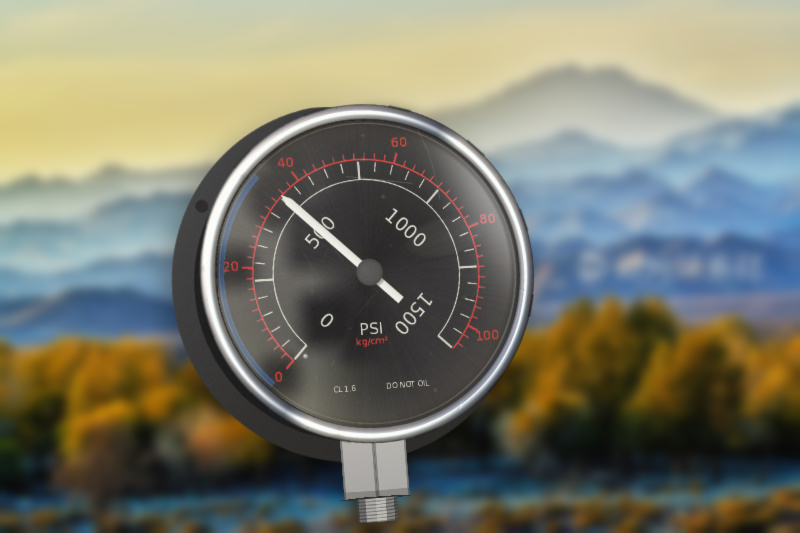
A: 500,psi
